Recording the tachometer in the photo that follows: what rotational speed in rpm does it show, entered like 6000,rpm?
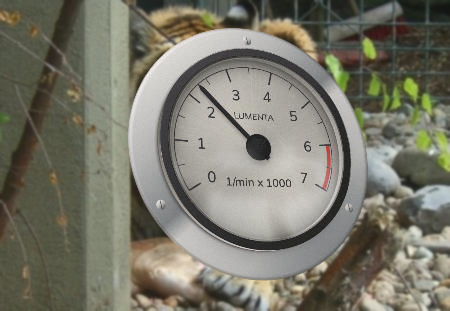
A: 2250,rpm
